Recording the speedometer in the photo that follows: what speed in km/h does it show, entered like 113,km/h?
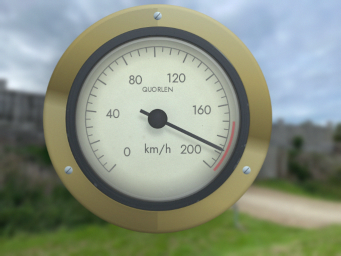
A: 187.5,km/h
